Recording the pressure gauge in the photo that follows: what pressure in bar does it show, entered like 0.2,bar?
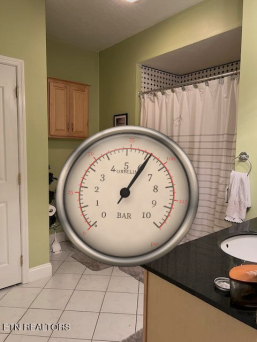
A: 6.2,bar
